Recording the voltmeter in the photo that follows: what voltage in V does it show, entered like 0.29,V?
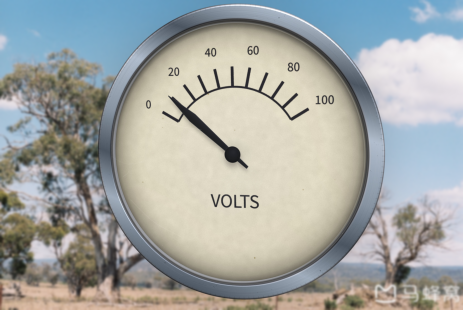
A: 10,V
